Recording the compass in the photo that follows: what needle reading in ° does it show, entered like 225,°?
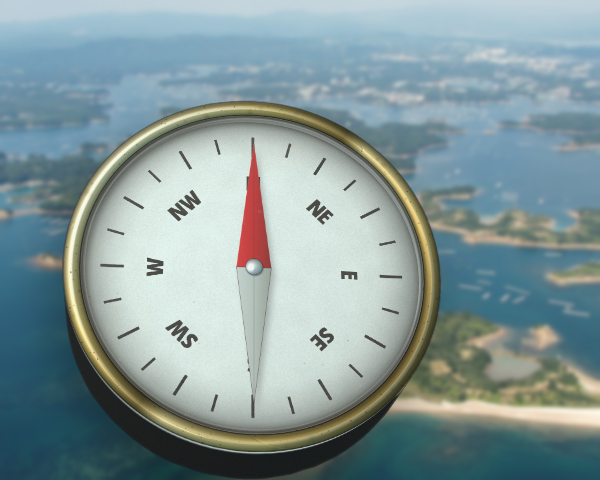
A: 0,°
